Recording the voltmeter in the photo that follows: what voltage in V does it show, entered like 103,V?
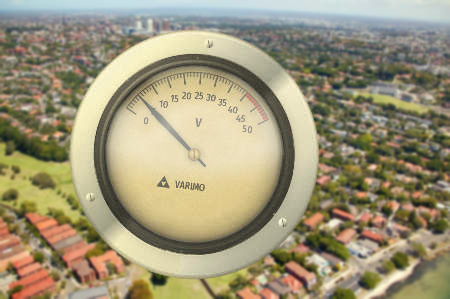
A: 5,V
